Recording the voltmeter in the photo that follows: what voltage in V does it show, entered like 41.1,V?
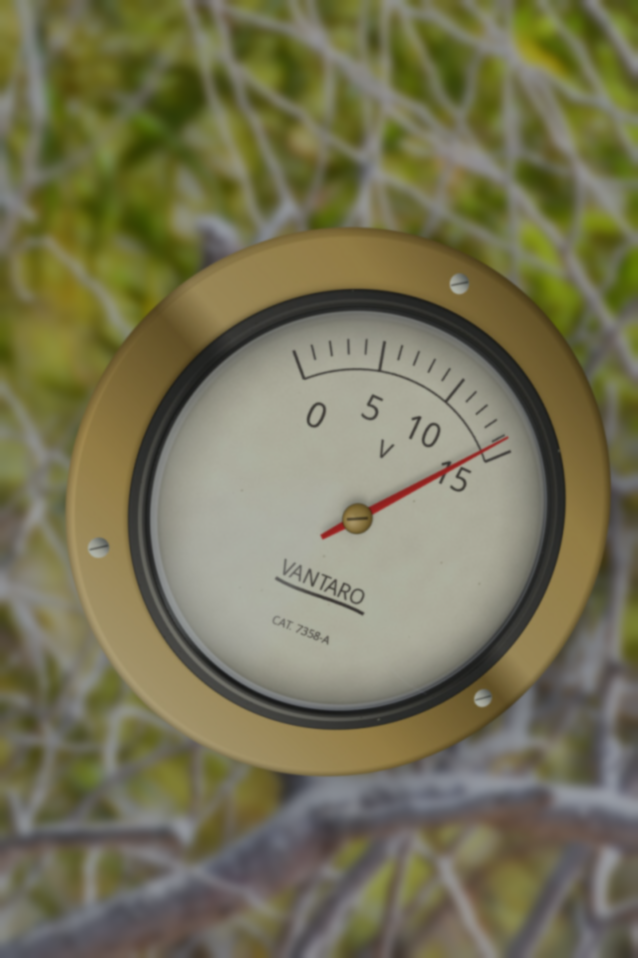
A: 14,V
